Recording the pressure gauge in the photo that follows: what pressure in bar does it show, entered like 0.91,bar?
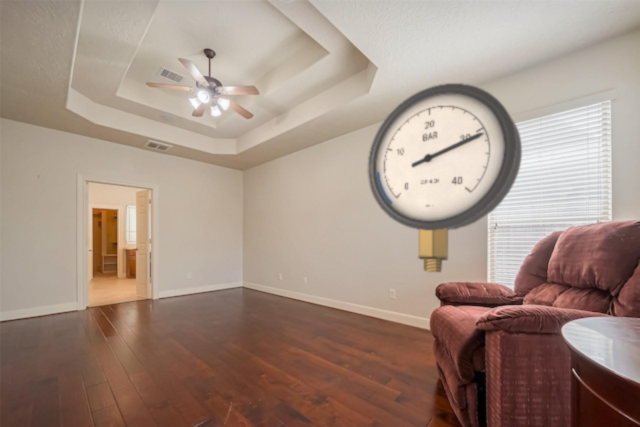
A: 31,bar
